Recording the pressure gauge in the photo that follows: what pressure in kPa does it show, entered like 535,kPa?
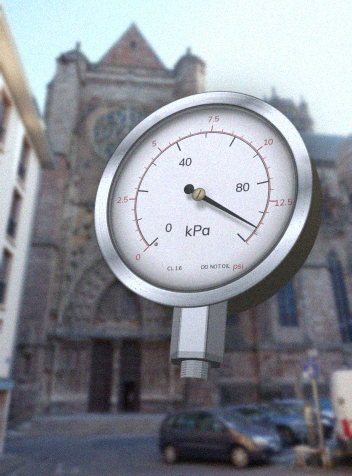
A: 95,kPa
